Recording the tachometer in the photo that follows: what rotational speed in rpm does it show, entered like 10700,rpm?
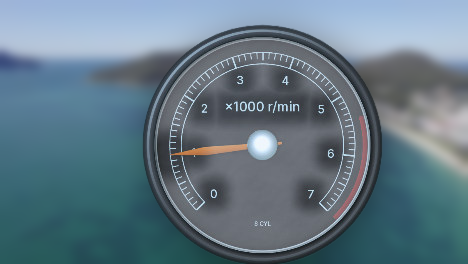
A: 1000,rpm
